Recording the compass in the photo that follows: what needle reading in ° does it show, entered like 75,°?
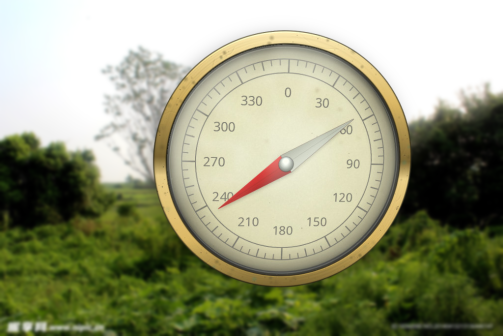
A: 235,°
